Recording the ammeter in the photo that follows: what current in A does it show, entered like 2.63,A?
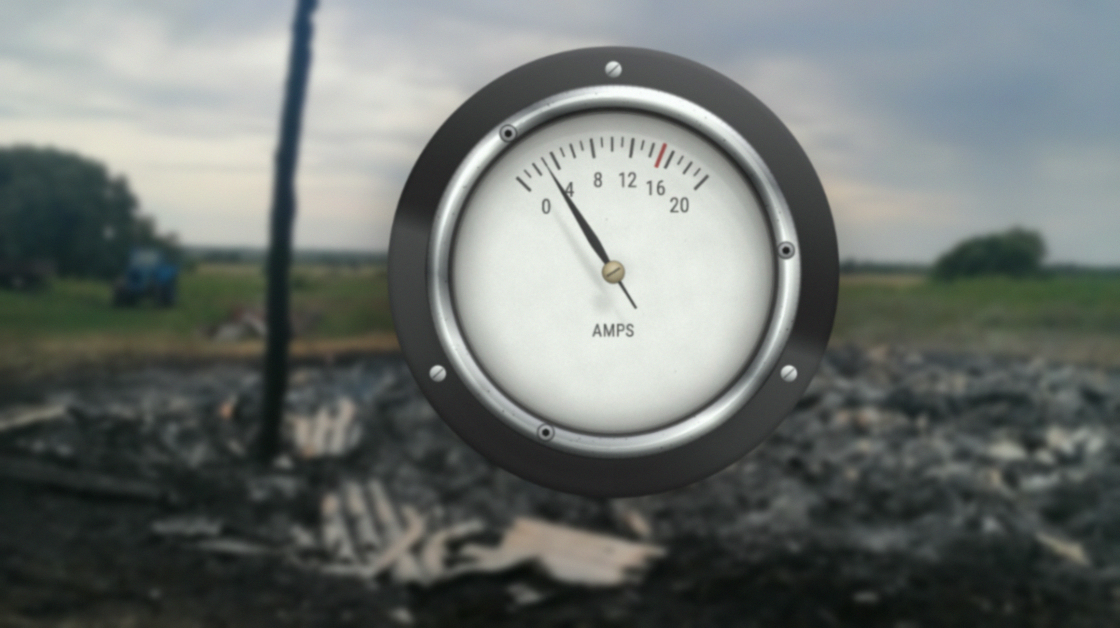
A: 3,A
